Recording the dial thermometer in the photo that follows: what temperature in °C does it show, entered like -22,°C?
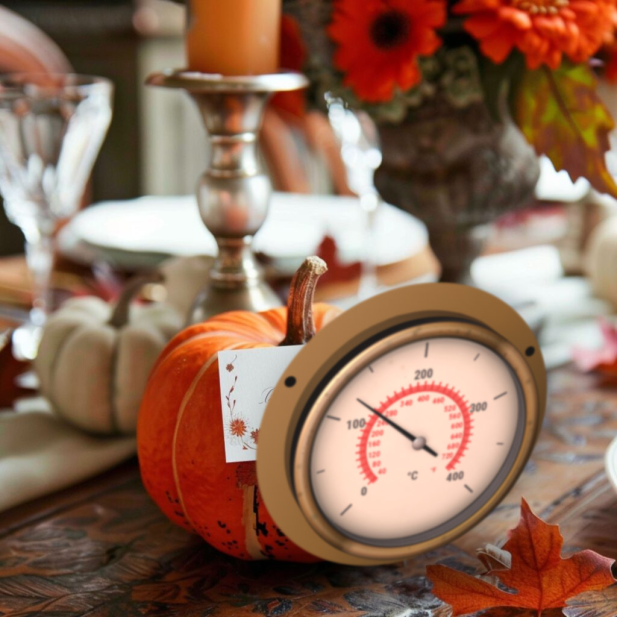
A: 125,°C
